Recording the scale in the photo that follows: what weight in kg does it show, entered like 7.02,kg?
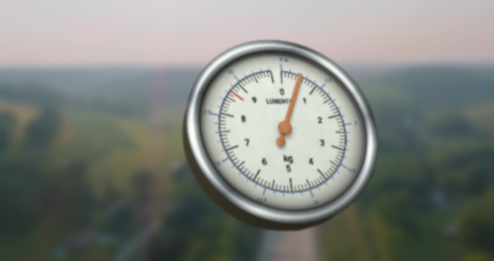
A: 0.5,kg
